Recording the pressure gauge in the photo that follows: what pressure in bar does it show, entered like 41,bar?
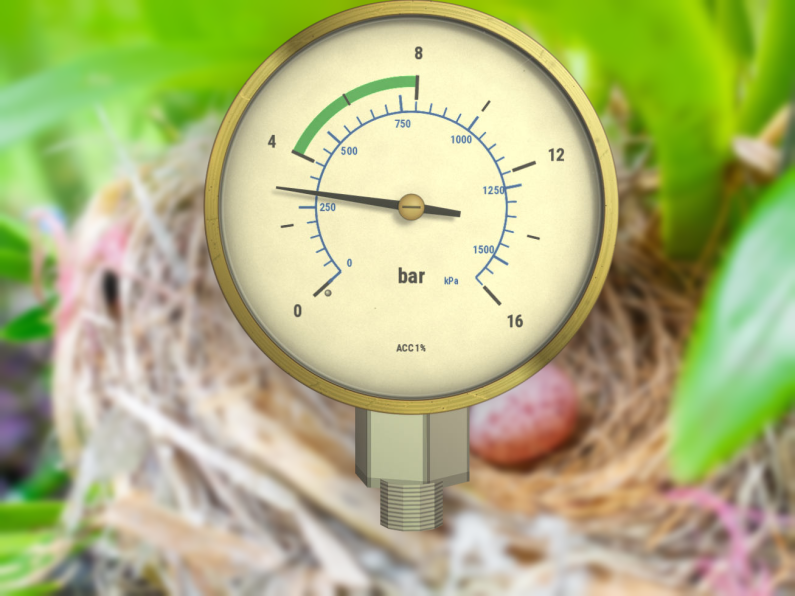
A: 3,bar
